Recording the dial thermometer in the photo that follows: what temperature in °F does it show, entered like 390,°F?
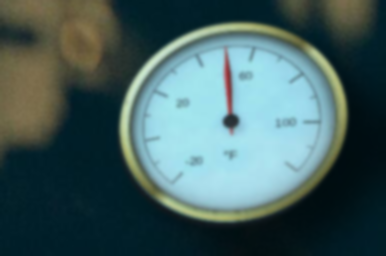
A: 50,°F
